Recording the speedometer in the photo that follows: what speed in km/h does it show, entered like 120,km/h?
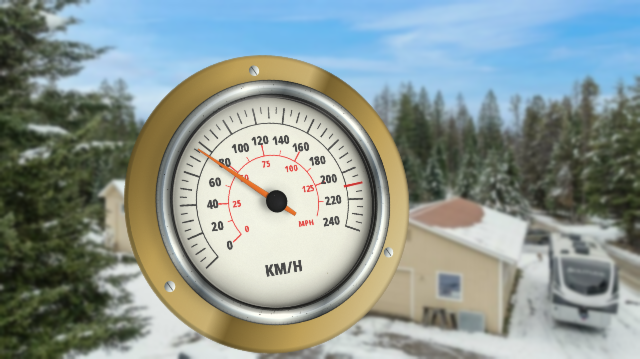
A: 75,km/h
